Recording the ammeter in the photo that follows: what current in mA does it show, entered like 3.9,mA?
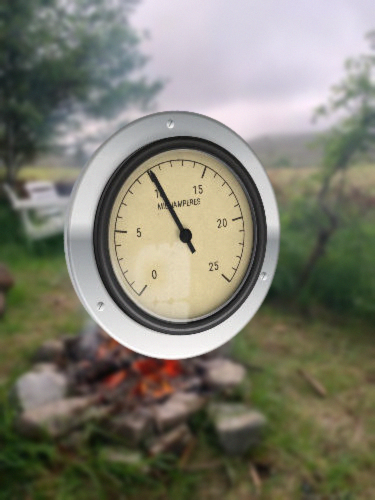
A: 10,mA
